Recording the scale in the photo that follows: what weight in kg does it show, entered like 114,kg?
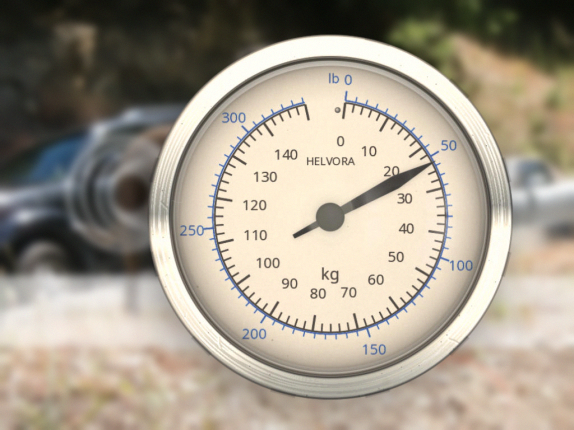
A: 24,kg
